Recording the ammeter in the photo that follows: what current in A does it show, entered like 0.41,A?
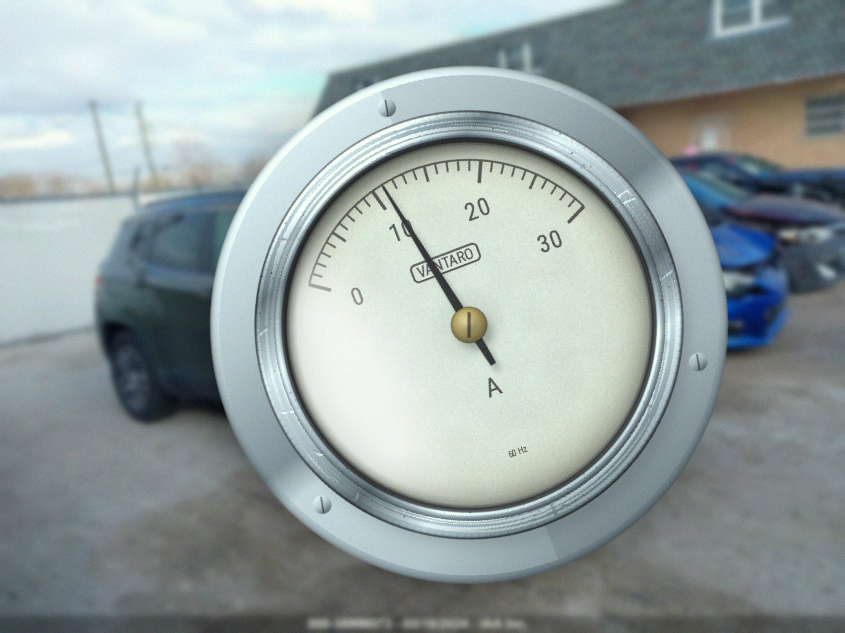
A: 11,A
